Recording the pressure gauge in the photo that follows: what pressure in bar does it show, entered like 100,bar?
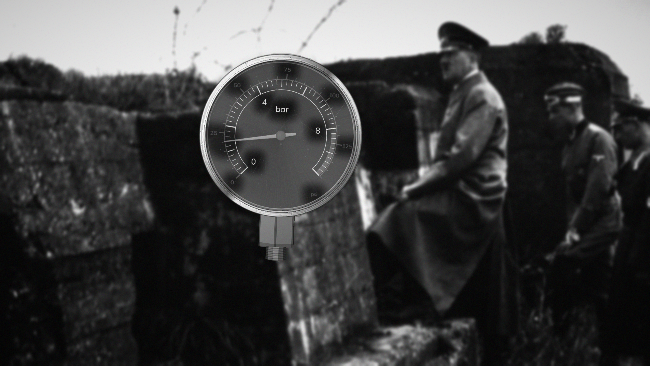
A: 1.4,bar
